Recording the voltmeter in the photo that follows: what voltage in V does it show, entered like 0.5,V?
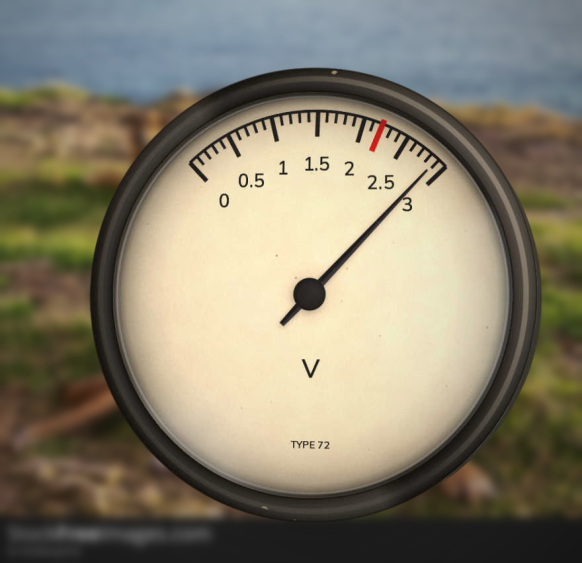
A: 2.9,V
